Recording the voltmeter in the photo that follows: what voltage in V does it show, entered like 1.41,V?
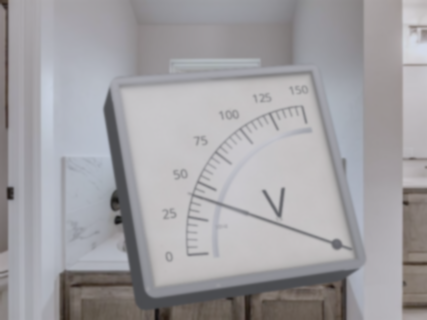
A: 40,V
